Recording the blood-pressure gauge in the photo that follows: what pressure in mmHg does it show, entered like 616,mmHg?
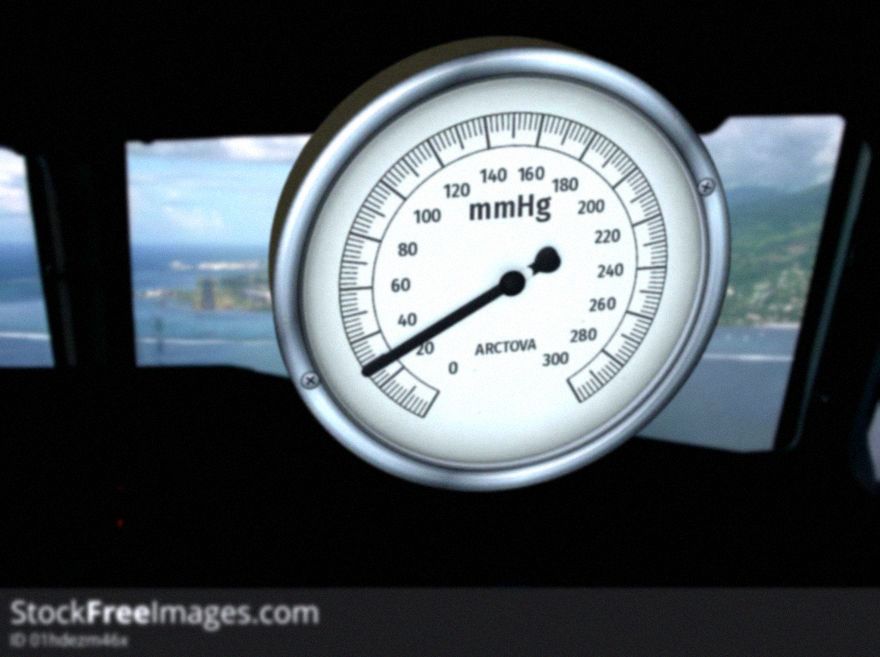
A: 30,mmHg
